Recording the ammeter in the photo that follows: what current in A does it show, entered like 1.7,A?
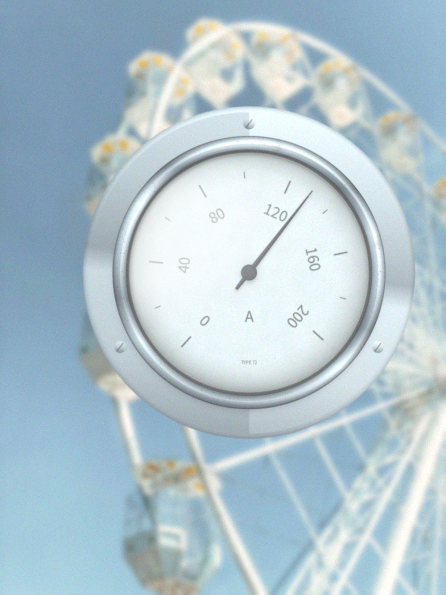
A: 130,A
